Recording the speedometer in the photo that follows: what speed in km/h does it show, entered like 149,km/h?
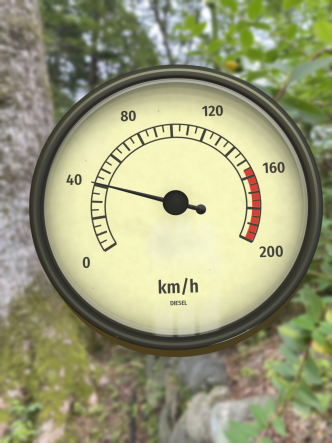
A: 40,km/h
